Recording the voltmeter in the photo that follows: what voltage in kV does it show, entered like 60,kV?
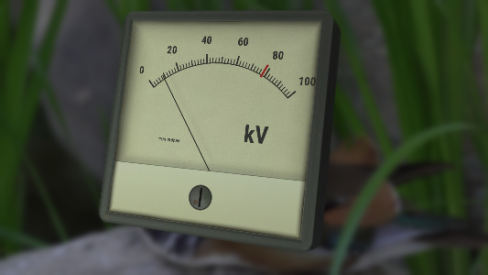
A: 10,kV
